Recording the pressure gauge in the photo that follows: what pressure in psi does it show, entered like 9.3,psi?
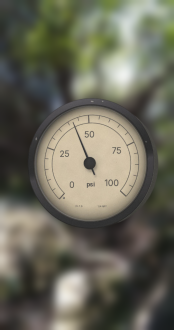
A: 42.5,psi
